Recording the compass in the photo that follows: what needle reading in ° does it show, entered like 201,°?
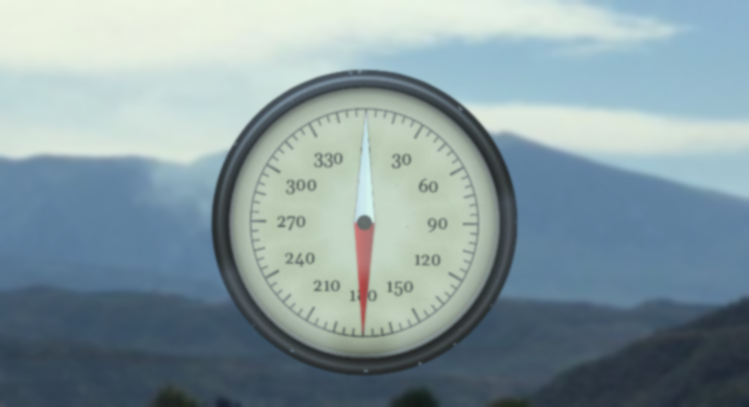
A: 180,°
